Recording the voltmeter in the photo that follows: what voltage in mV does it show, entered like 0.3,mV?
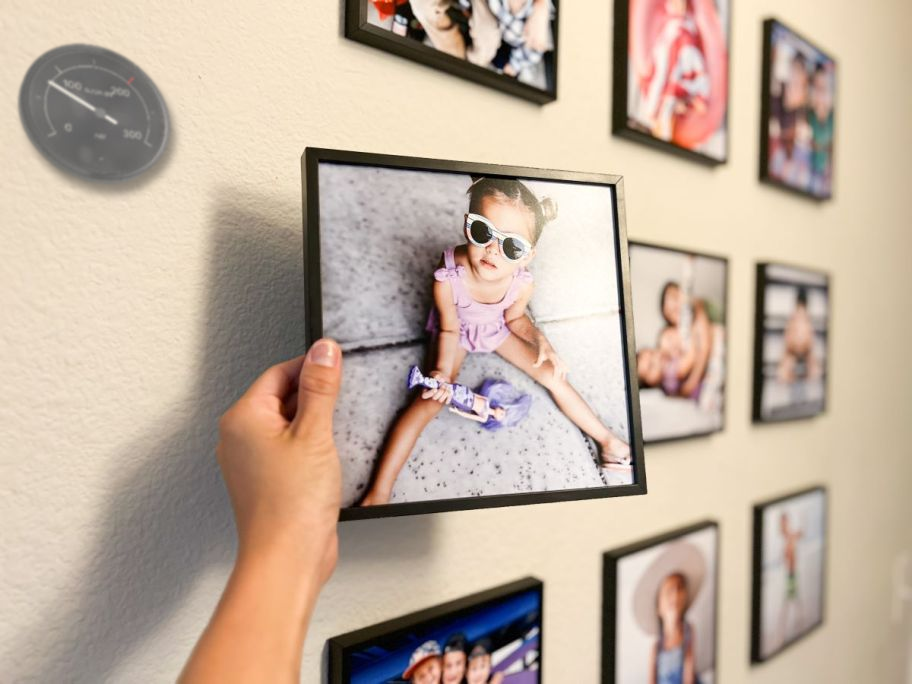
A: 75,mV
